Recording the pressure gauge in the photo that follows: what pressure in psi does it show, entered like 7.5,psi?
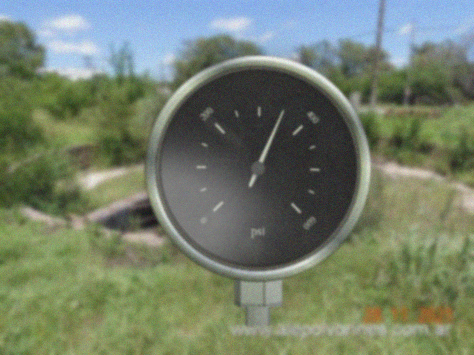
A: 350,psi
